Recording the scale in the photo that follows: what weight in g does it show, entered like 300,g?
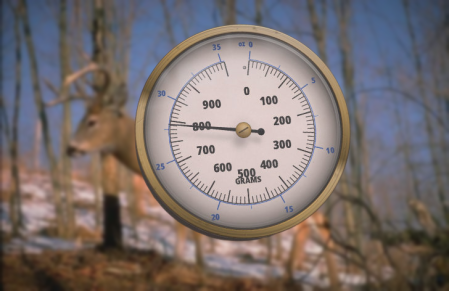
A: 790,g
